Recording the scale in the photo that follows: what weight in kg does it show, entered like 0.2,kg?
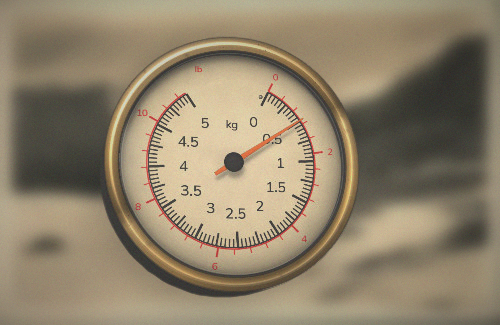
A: 0.5,kg
